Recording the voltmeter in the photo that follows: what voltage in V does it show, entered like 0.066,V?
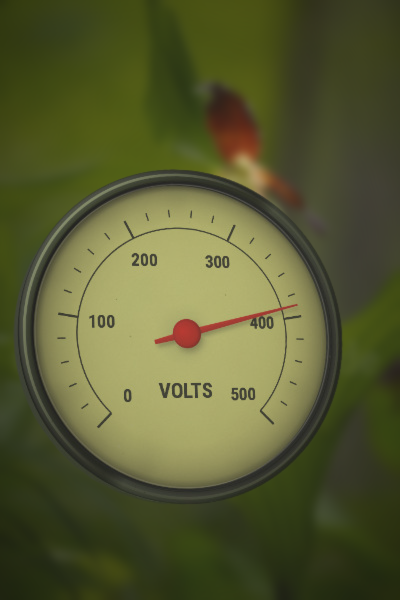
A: 390,V
